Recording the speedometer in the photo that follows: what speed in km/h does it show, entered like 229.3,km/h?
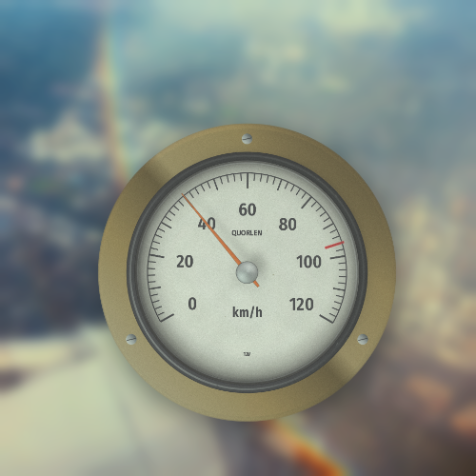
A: 40,km/h
